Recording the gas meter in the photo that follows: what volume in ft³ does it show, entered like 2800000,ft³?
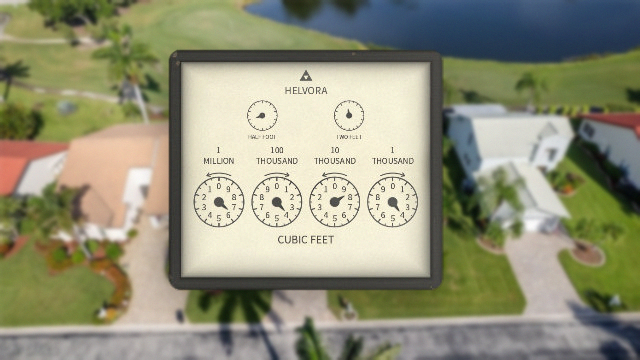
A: 638400,ft³
